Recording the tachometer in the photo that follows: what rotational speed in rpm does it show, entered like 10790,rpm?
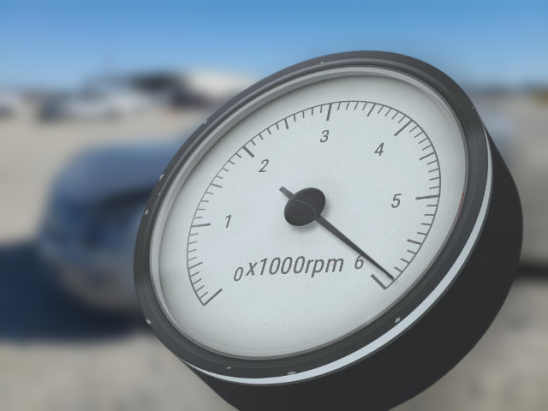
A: 5900,rpm
